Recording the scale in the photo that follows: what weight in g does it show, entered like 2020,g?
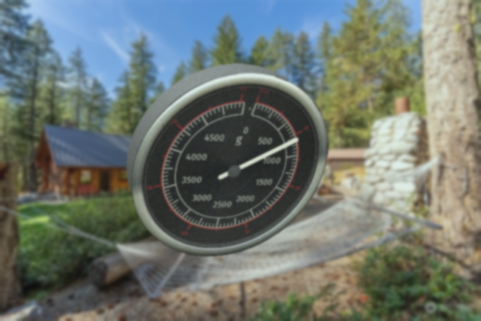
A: 750,g
